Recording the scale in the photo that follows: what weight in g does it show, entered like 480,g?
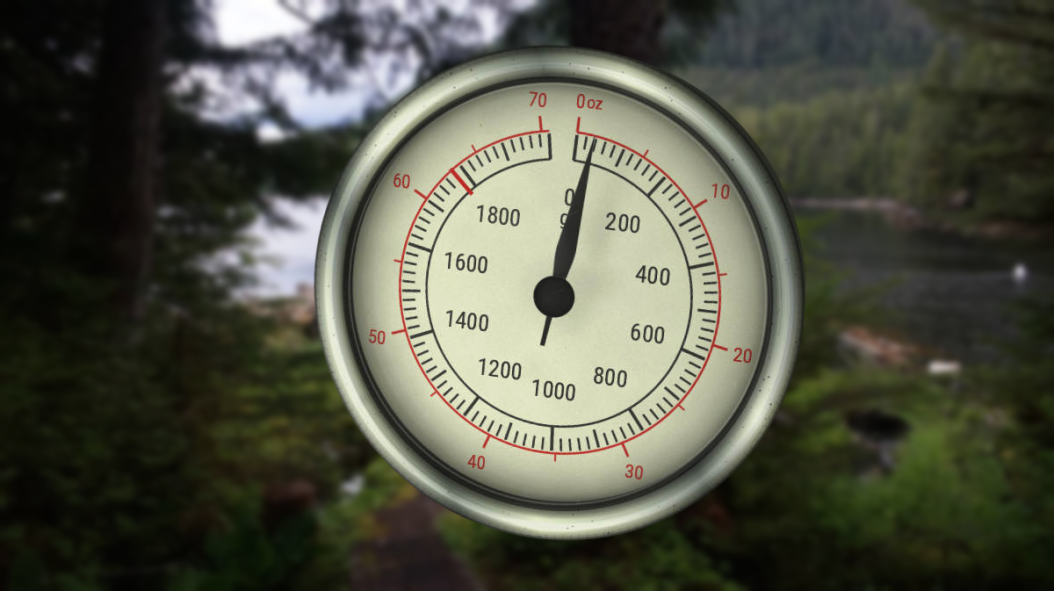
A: 40,g
